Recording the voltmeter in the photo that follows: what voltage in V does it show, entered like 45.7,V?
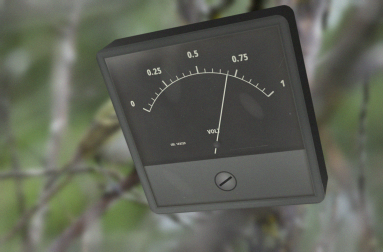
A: 0.7,V
